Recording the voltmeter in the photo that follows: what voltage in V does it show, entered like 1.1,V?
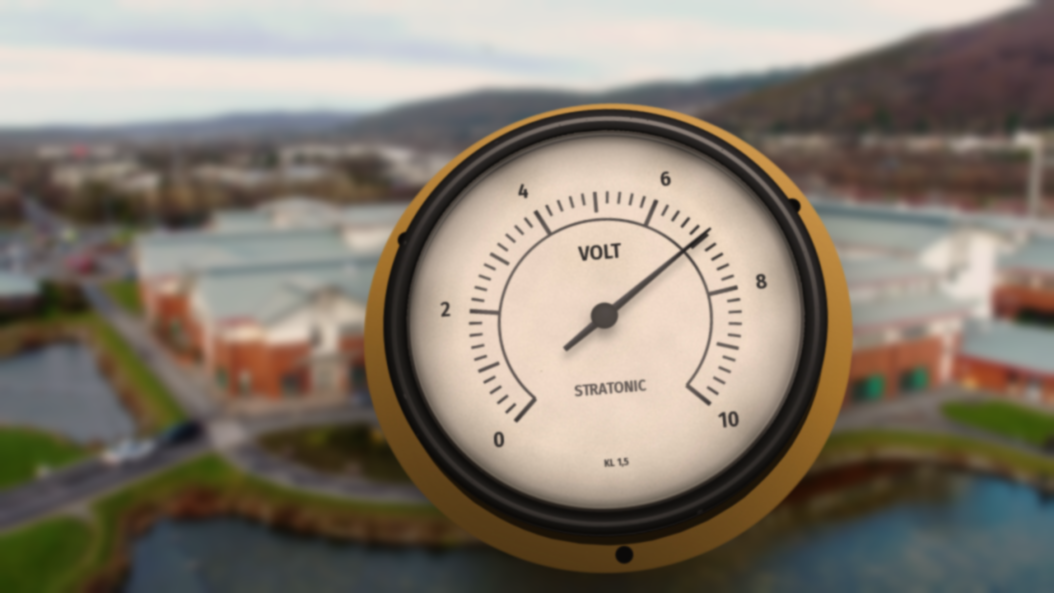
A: 7,V
